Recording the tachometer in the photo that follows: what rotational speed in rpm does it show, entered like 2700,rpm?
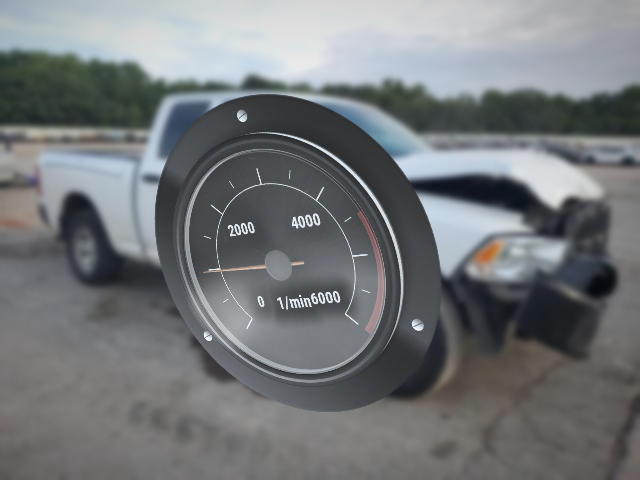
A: 1000,rpm
